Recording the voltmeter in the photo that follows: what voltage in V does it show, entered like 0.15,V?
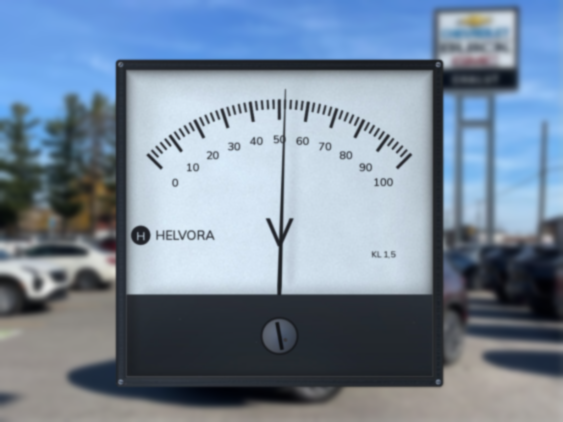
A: 52,V
